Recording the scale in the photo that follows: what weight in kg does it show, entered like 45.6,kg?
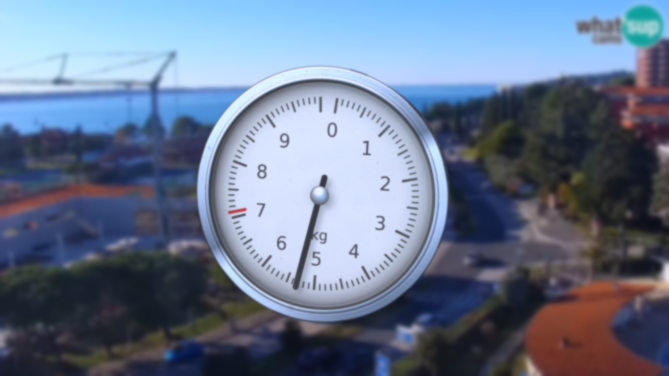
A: 5.3,kg
